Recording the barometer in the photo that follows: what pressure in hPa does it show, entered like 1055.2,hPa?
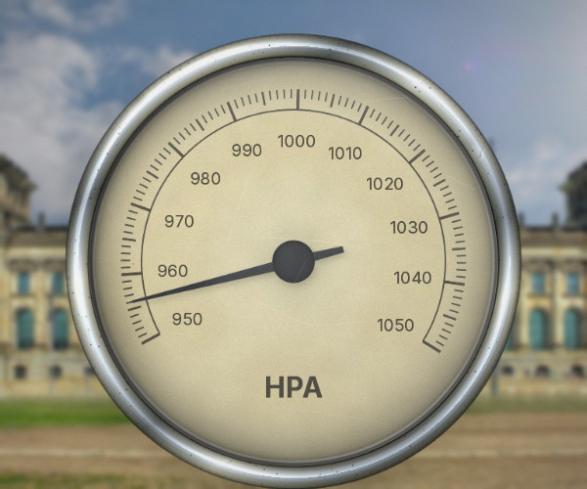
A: 956,hPa
